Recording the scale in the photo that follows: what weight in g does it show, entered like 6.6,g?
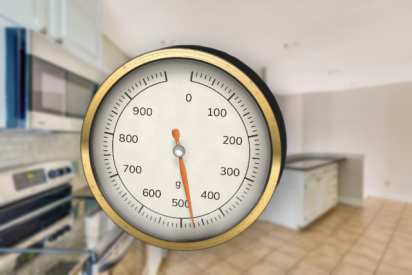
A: 470,g
